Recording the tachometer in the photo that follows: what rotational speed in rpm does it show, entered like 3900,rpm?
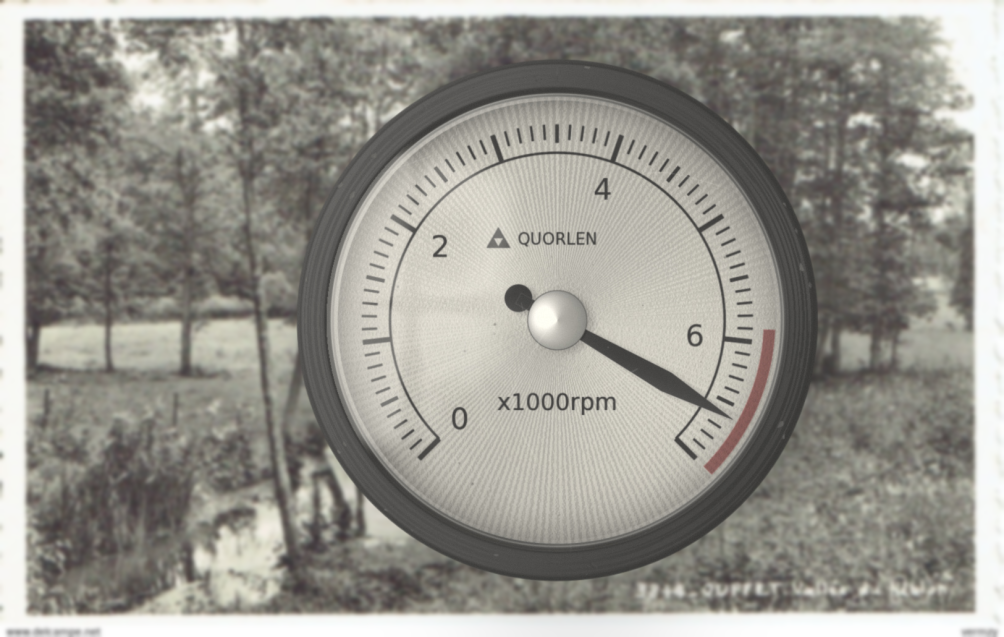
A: 6600,rpm
